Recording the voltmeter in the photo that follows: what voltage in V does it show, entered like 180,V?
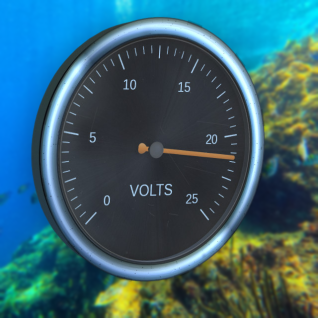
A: 21.25,V
